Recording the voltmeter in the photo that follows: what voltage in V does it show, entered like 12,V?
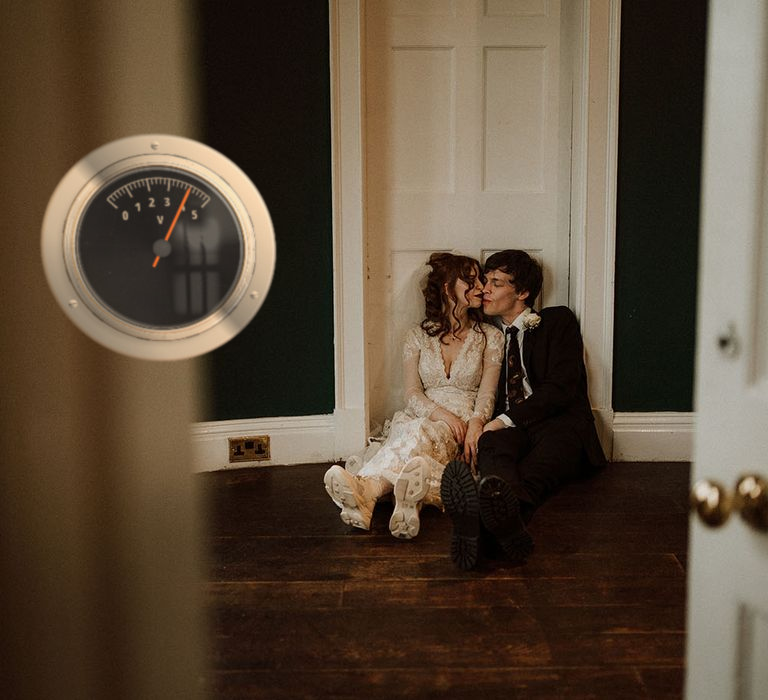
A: 4,V
